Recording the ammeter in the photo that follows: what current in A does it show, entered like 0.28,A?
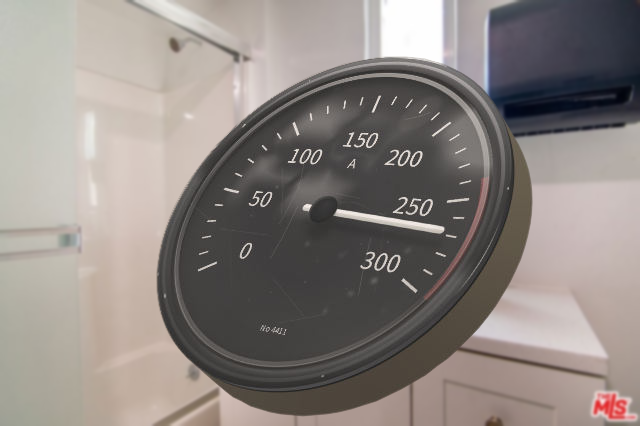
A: 270,A
